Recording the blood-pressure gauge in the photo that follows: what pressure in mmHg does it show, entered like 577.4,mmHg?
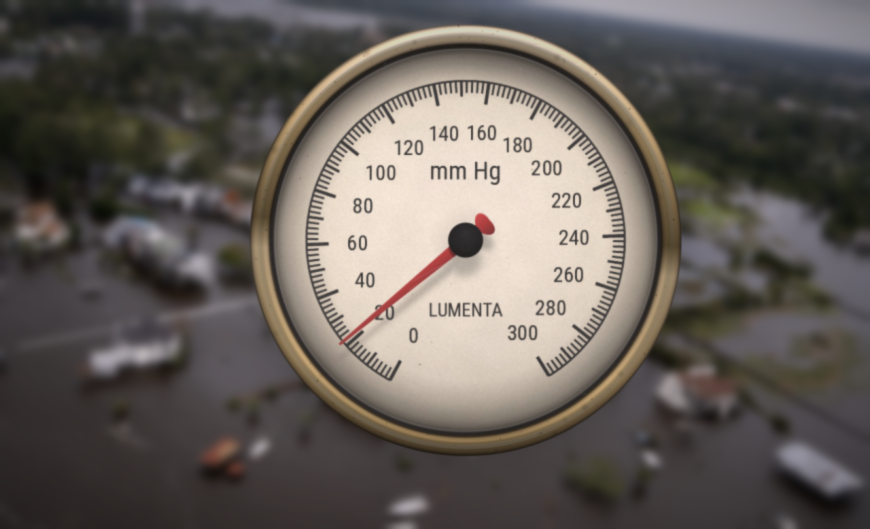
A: 22,mmHg
